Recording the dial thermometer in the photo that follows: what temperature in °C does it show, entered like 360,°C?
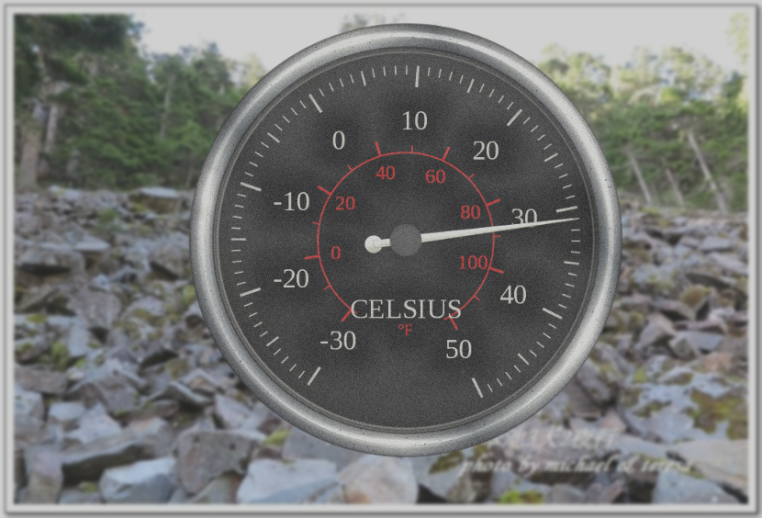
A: 31,°C
